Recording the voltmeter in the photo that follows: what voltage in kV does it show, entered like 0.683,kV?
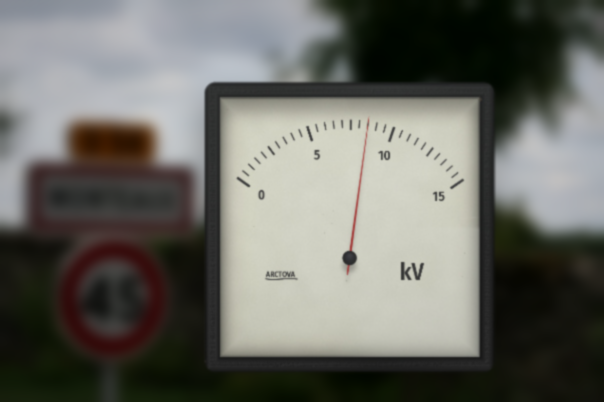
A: 8.5,kV
